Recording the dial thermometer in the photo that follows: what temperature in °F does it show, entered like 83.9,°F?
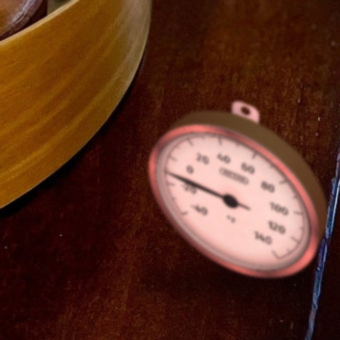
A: -10,°F
